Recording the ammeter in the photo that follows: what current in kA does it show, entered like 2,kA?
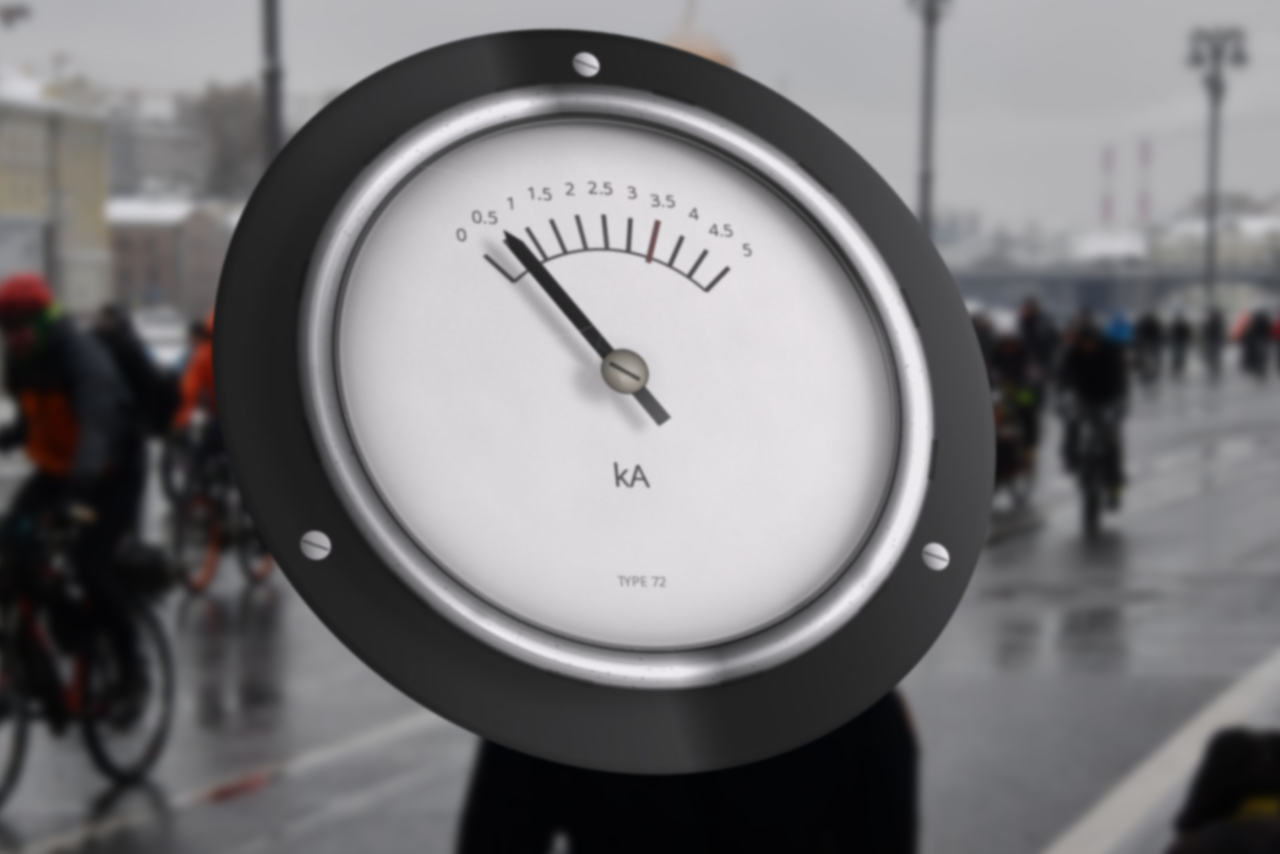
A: 0.5,kA
